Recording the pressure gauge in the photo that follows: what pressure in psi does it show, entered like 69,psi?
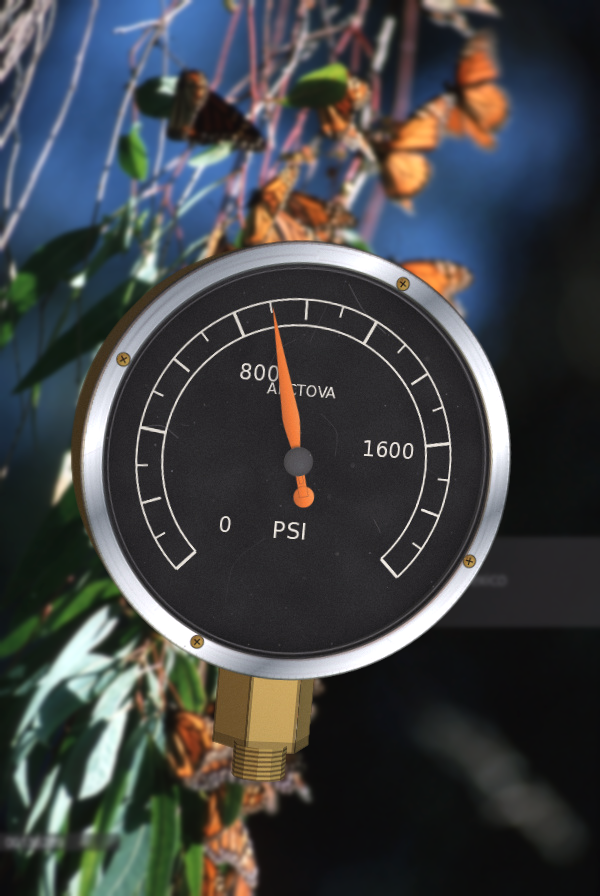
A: 900,psi
